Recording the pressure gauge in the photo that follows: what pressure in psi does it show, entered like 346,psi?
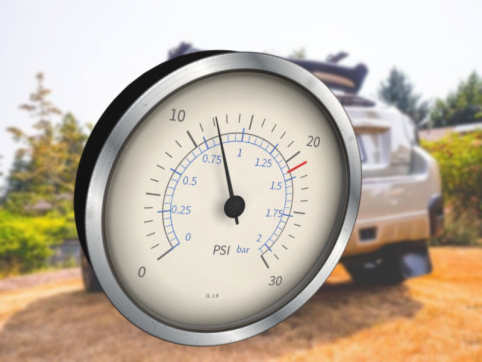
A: 12,psi
